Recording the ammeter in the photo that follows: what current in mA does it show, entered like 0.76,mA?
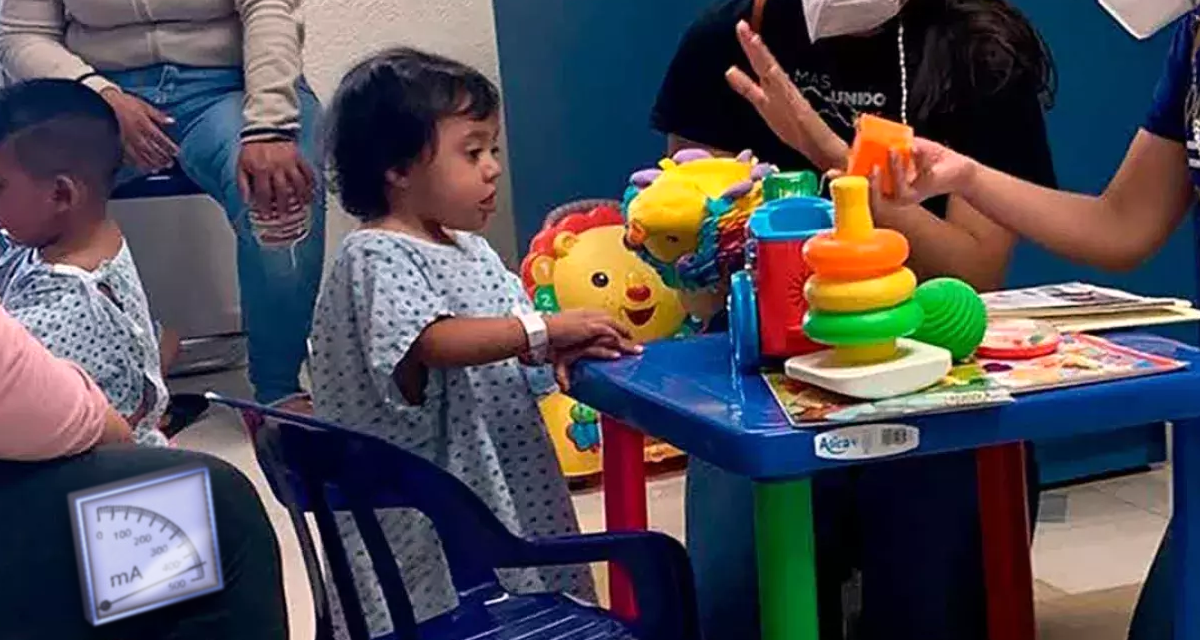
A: 450,mA
